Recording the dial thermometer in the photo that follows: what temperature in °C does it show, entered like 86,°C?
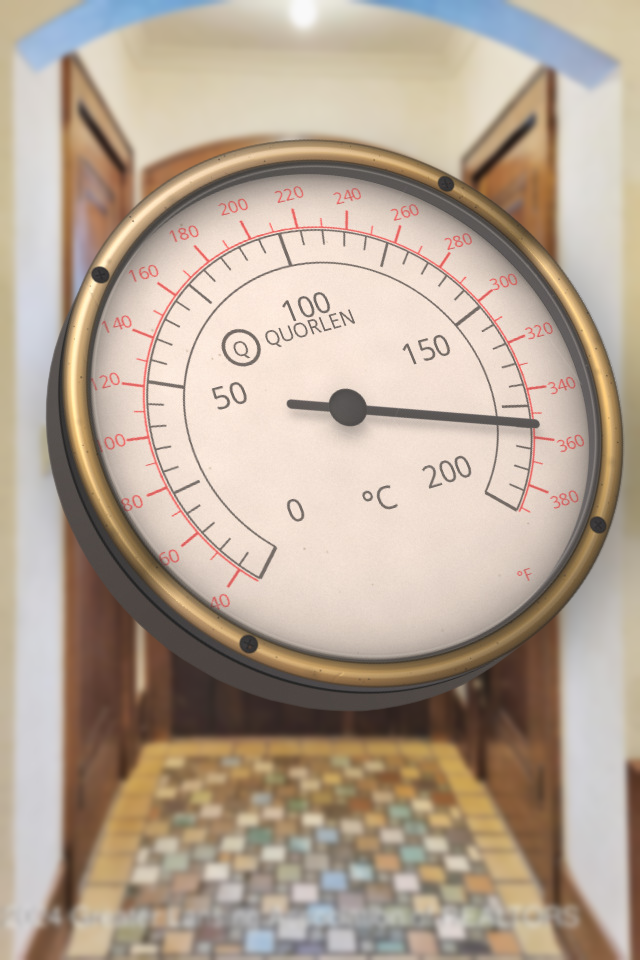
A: 180,°C
